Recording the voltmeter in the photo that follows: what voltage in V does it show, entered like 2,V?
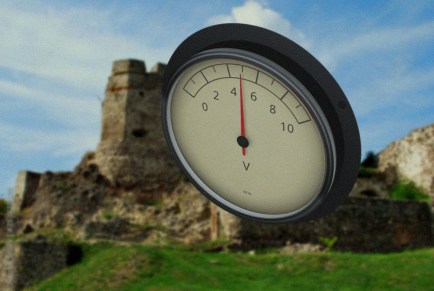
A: 5,V
